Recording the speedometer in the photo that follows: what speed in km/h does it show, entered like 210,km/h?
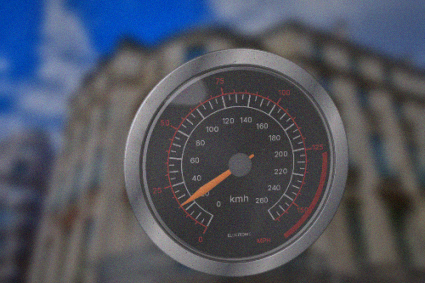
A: 25,km/h
